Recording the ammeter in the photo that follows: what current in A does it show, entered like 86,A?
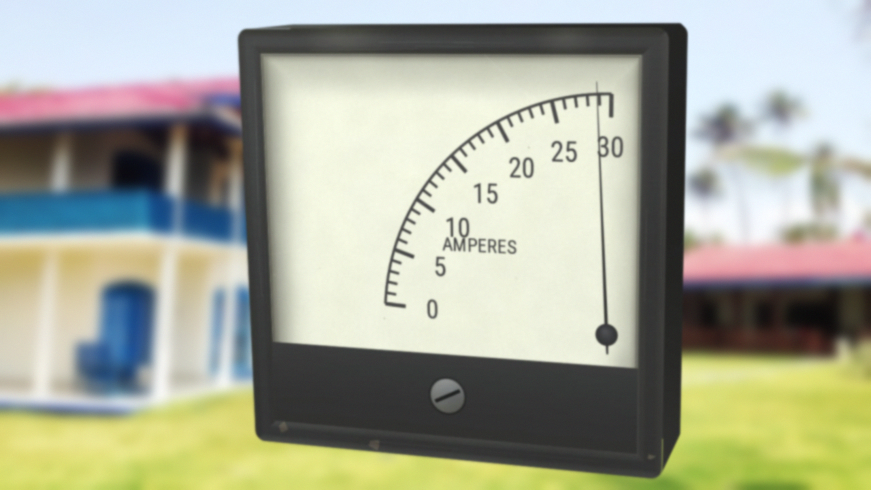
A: 29,A
